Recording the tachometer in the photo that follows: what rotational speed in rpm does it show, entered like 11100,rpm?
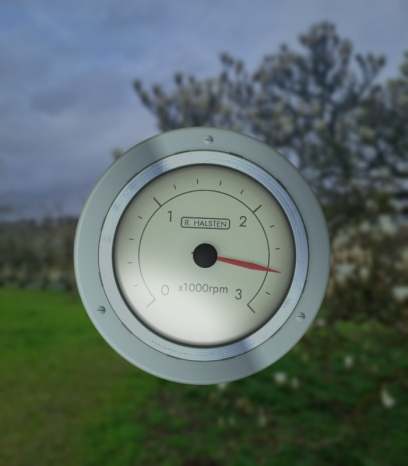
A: 2600,rpm
